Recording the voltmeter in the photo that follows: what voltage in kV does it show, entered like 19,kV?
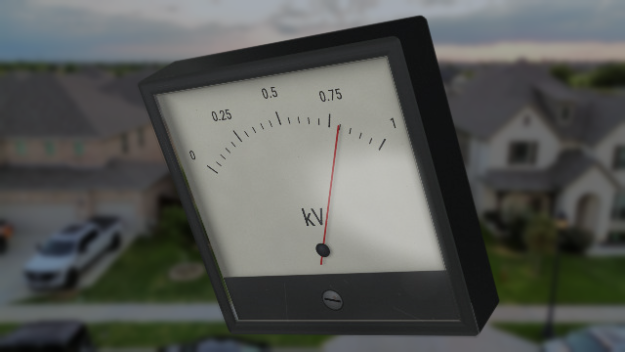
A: 0.8,kV
